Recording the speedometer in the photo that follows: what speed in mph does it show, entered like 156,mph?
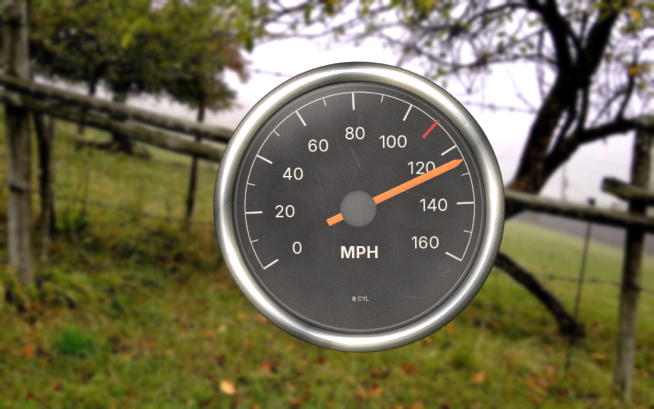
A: 125,mph
